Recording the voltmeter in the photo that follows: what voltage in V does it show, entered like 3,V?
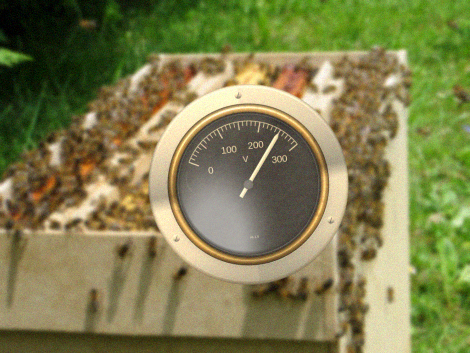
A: 250,V
